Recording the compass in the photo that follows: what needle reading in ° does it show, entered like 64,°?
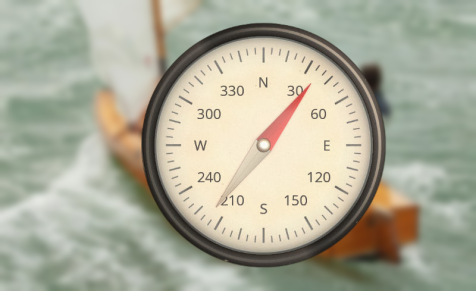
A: 37.5,°
